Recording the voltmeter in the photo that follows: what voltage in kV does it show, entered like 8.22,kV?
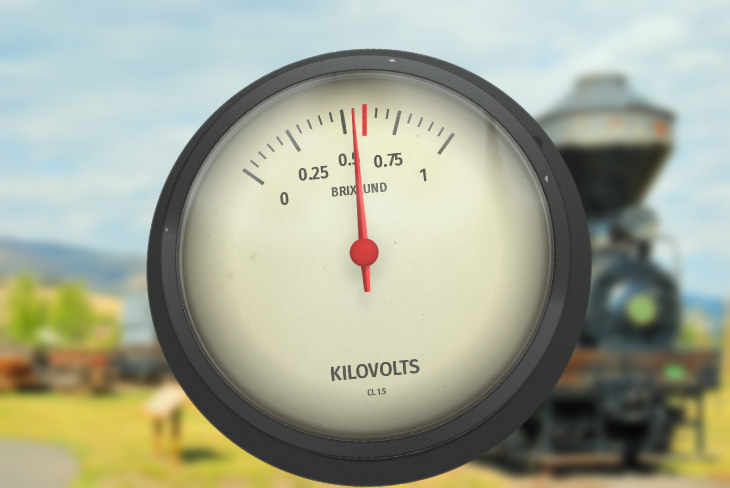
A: 0.55,kV
